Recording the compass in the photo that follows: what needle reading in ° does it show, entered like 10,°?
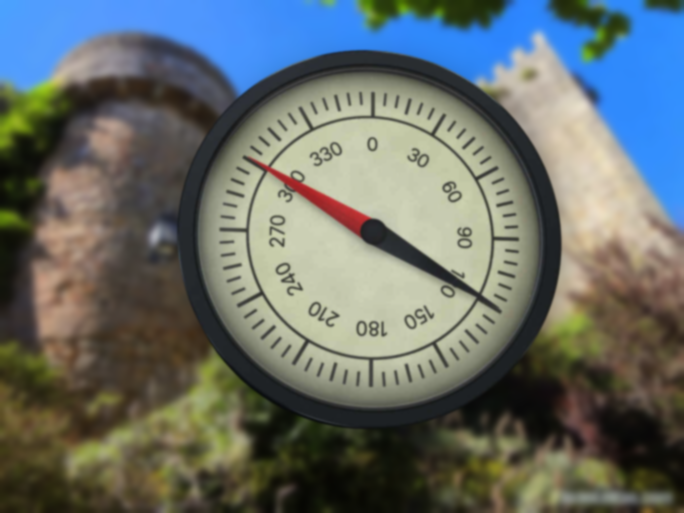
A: 300,°
